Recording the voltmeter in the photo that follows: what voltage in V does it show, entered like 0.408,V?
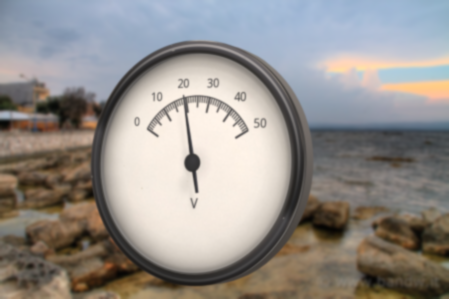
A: 20,V
